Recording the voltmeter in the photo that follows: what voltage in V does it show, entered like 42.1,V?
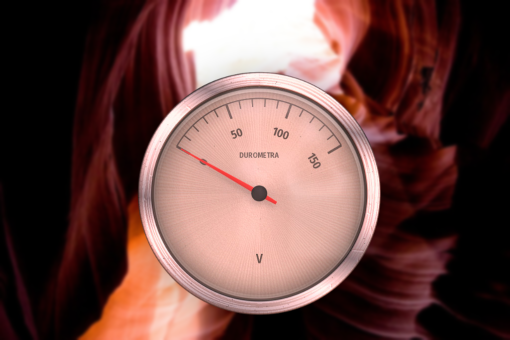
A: 0,V
